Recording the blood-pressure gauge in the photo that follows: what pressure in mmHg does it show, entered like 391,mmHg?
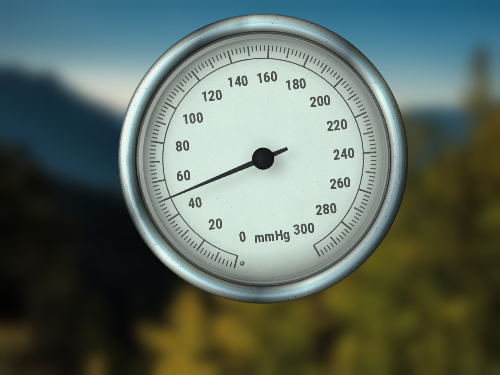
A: 50,mmHg
